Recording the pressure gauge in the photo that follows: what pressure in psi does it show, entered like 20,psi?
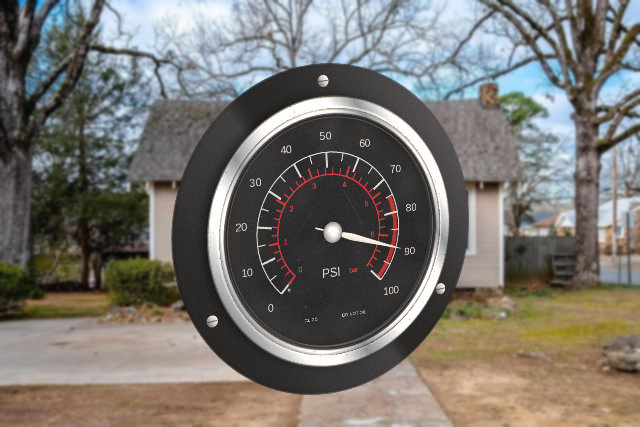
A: 90,psi
